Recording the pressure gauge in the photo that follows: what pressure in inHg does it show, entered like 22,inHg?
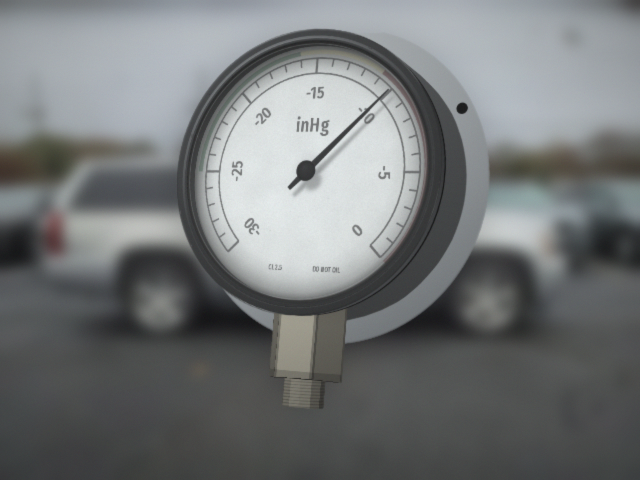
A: -10,inHg
